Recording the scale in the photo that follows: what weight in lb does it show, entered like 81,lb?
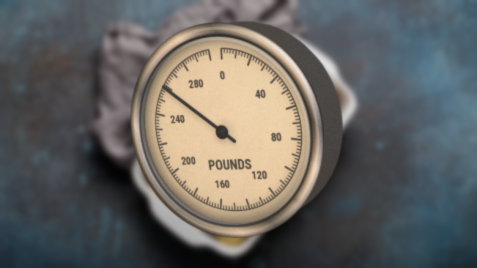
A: 260,lb
